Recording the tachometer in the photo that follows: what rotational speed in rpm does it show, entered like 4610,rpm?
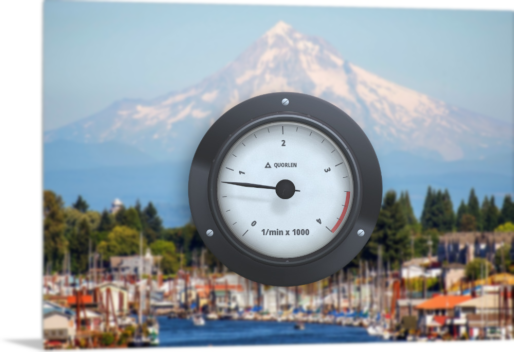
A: 800,rpm
